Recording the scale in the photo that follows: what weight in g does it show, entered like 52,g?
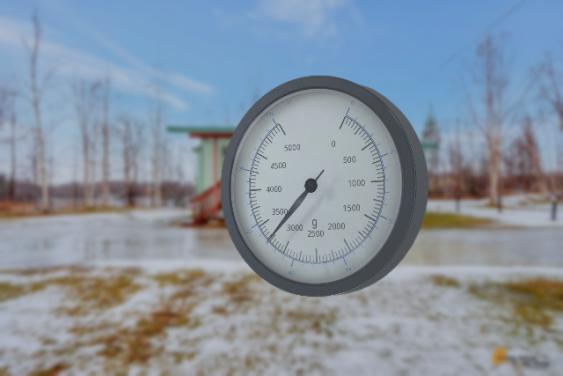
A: 3250,g
